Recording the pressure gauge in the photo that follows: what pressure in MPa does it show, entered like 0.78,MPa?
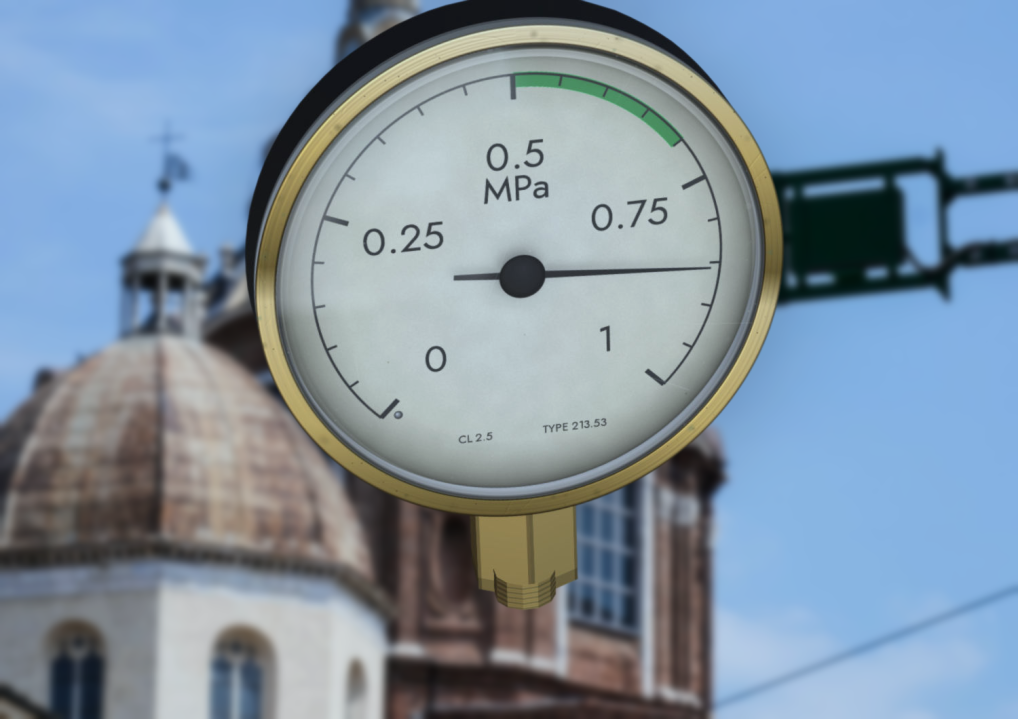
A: 0.85,MPa
